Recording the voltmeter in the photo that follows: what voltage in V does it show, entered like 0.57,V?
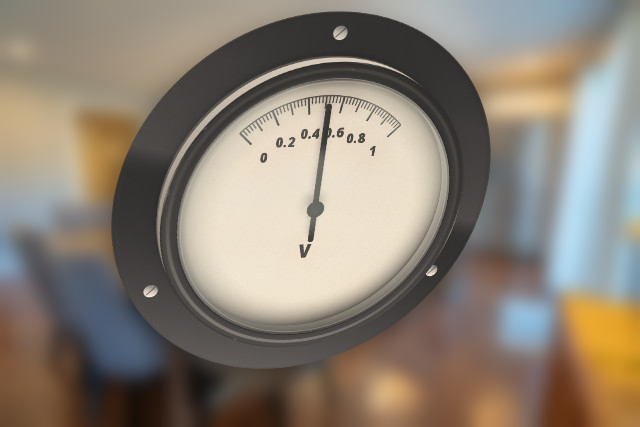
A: 0.5,V
